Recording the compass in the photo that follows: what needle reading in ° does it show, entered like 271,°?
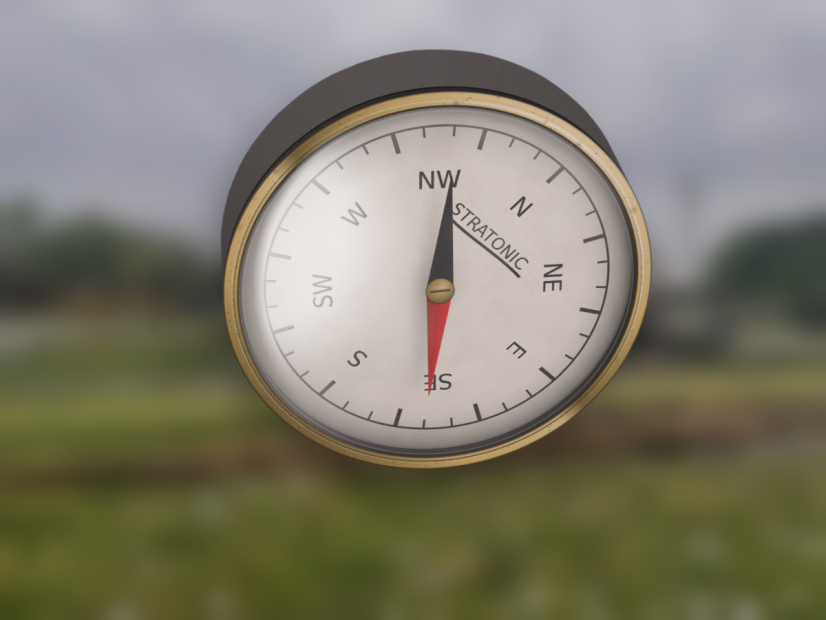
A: 140,°
